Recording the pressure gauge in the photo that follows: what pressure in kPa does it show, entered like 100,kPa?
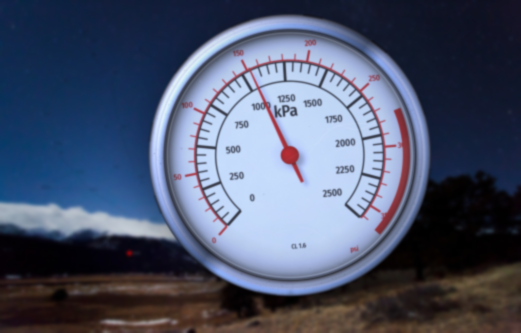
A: 1050,kPa
